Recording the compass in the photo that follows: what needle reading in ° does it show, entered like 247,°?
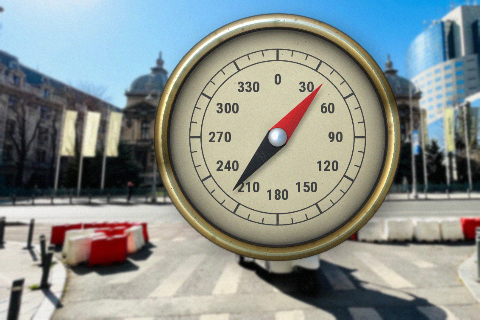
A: 40,°
